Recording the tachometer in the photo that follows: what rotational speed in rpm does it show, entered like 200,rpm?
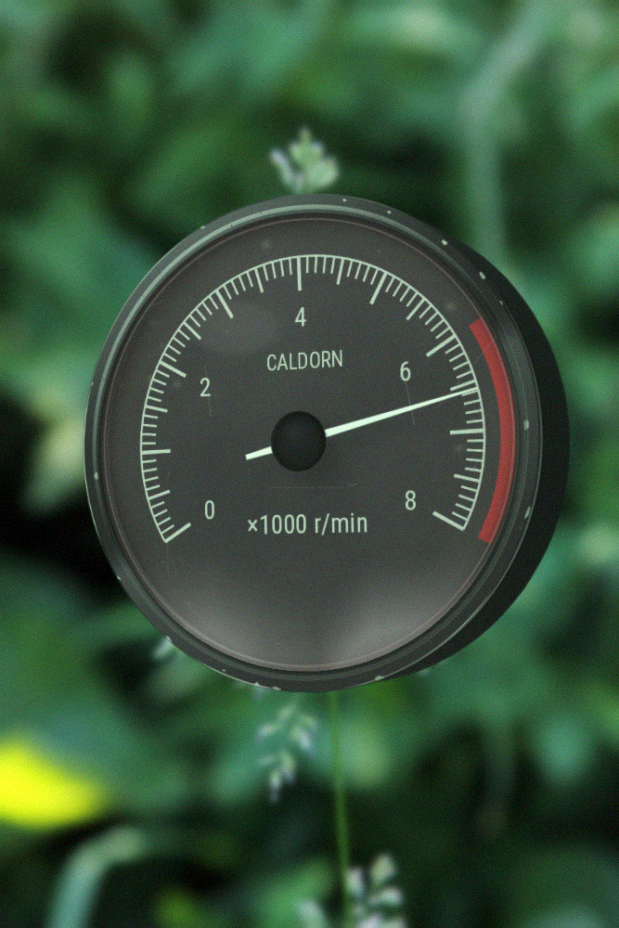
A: 6600,rpm
